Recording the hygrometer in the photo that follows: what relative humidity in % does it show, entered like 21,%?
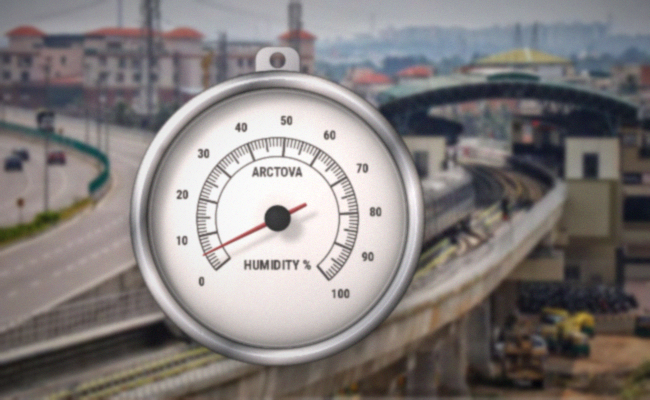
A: 5,%
